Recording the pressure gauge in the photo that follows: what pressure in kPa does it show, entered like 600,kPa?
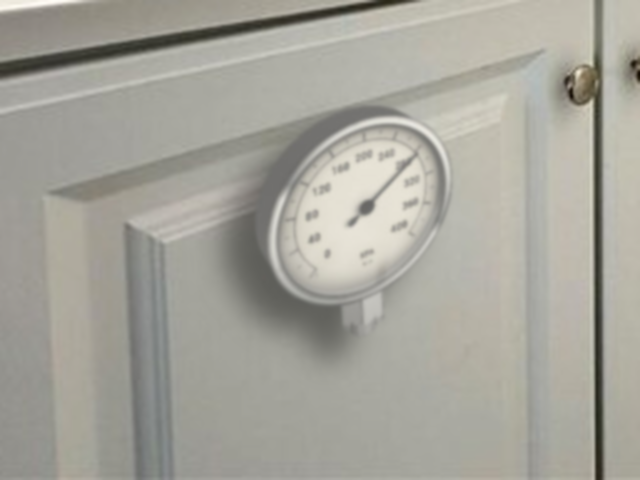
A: 280,kPa
